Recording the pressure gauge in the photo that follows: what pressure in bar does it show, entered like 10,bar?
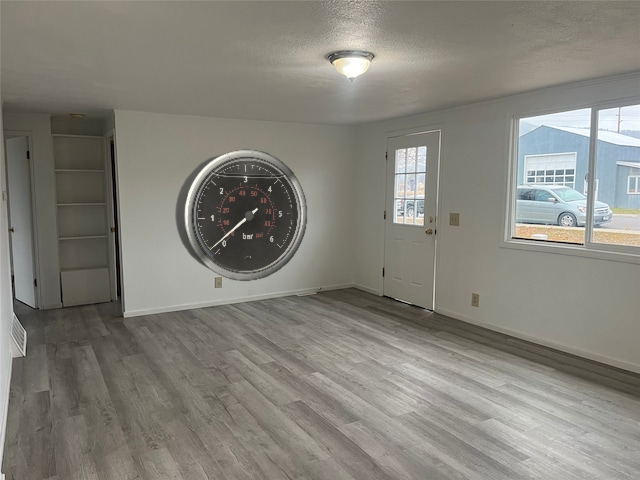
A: 0.2,bar
